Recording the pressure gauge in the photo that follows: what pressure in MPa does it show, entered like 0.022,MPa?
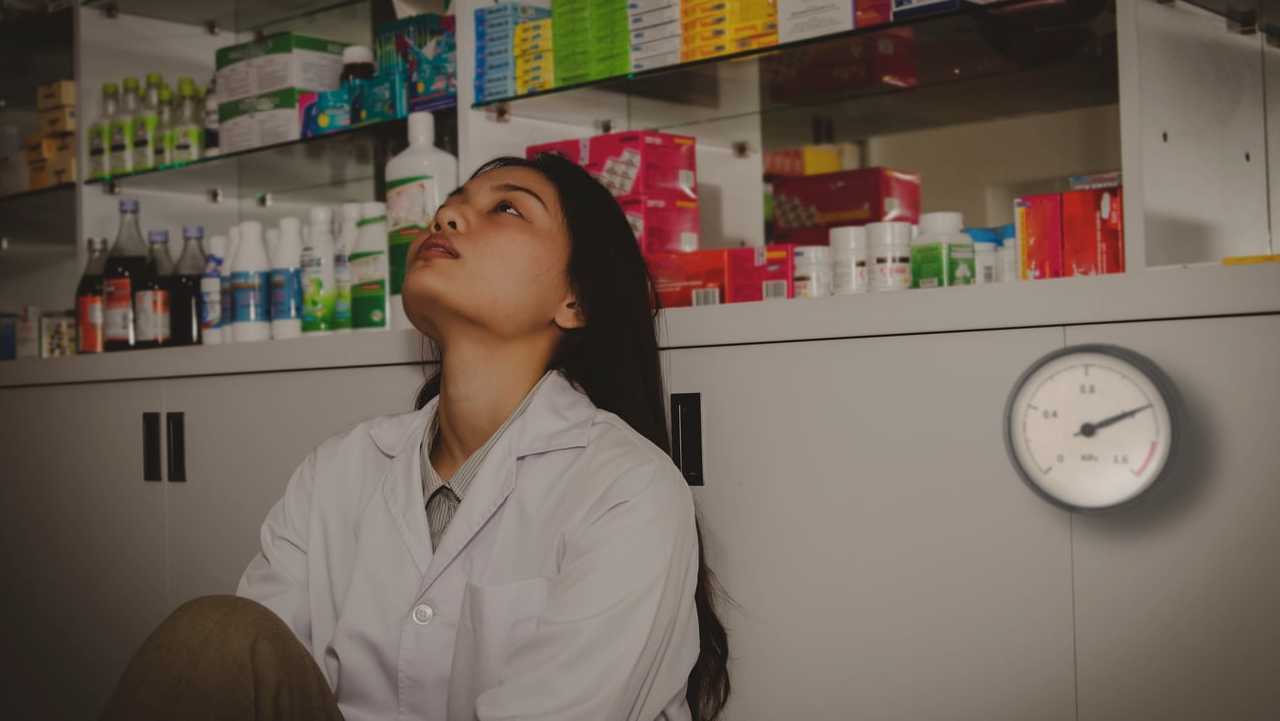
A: 1.2,MPa
